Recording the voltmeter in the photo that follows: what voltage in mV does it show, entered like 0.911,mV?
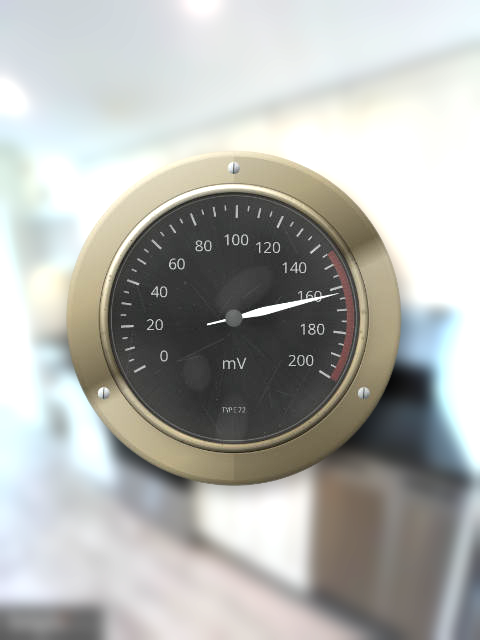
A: 162.5,mV
